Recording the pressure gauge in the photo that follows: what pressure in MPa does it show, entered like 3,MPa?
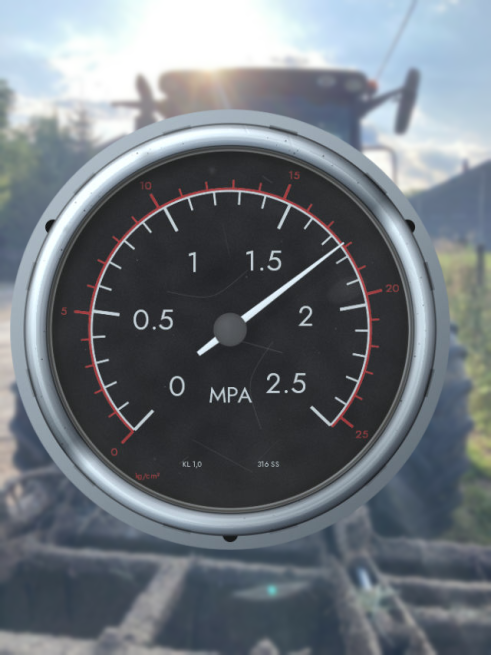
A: 1.75,MPa
